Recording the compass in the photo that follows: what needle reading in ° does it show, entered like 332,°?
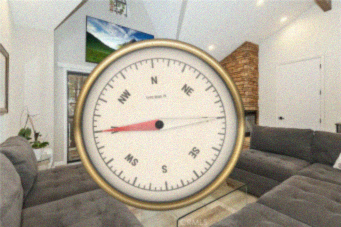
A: 270,°
